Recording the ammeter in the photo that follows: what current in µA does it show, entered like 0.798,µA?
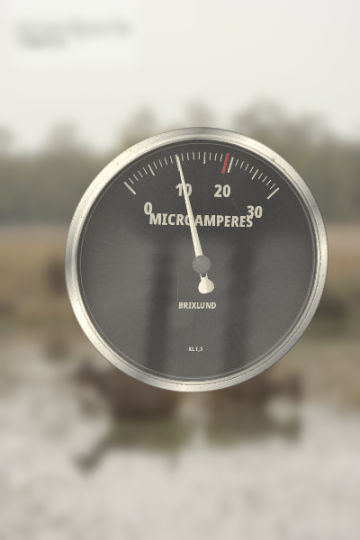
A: 10,µA
